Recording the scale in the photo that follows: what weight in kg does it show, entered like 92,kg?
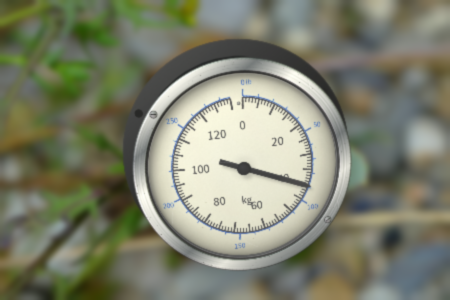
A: 40,kg
